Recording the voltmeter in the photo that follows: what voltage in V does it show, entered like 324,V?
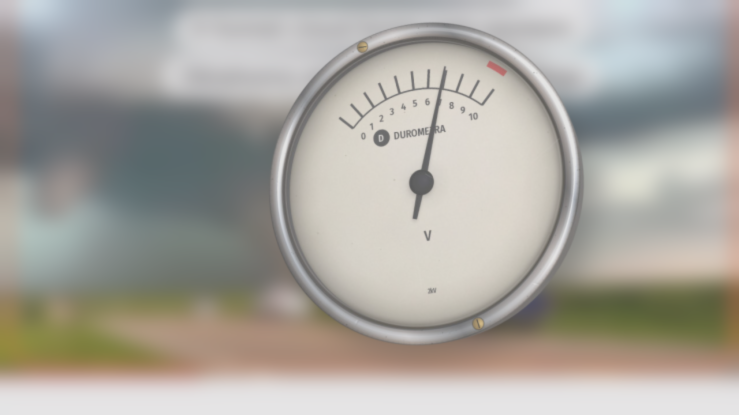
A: 7,V
